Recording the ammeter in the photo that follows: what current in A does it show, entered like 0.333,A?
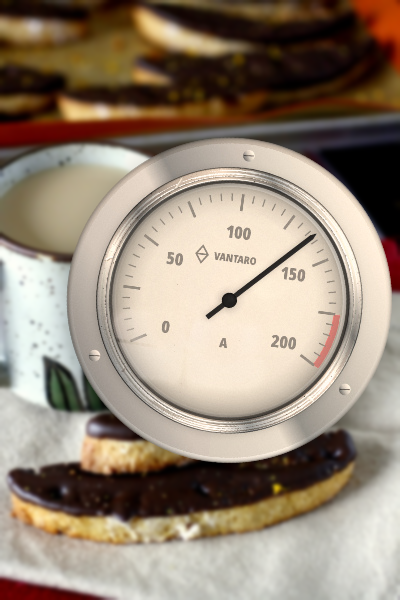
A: 137.5,A
